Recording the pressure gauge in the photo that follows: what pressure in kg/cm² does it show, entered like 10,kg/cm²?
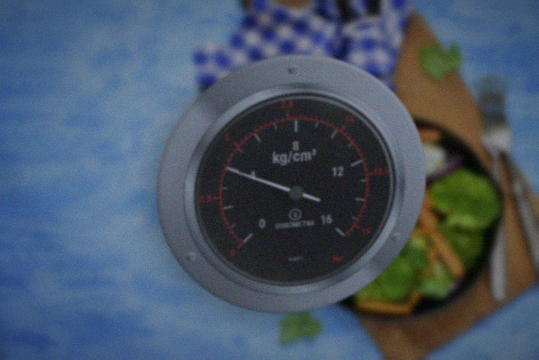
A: 4,kg/cm²
